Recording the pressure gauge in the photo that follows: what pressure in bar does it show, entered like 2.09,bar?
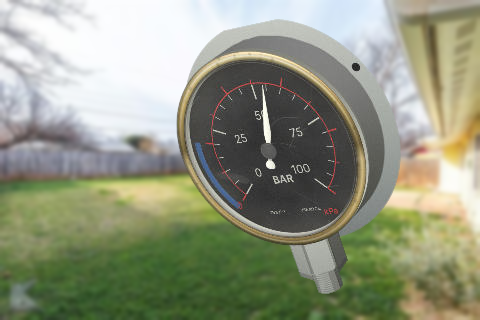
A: 55,bar
